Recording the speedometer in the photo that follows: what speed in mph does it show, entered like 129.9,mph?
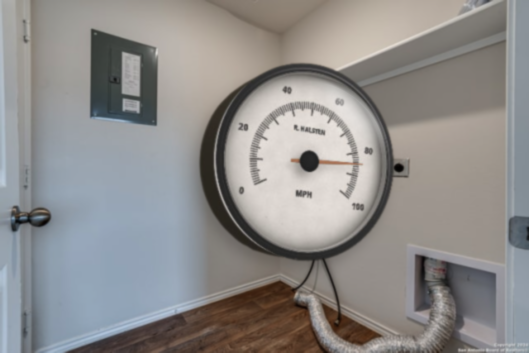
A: 85,mph
